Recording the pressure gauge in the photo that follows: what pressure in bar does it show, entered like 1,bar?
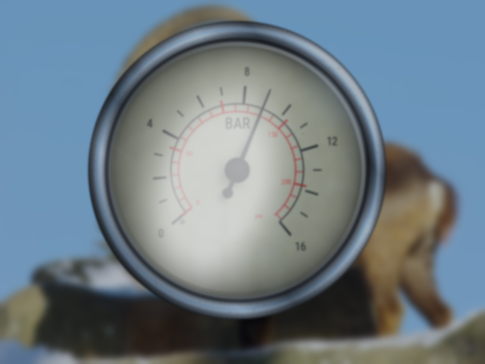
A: 9,bar
